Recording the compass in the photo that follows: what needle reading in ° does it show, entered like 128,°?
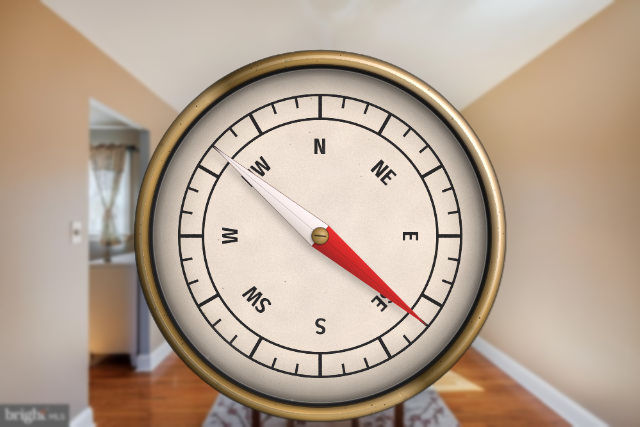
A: 130,°
